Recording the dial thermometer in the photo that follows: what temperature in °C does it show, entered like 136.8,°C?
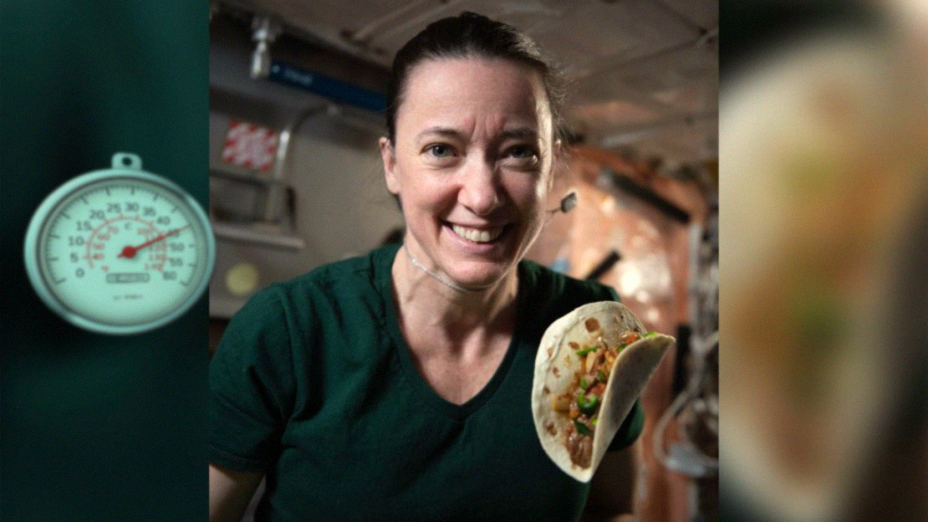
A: 45,°C
